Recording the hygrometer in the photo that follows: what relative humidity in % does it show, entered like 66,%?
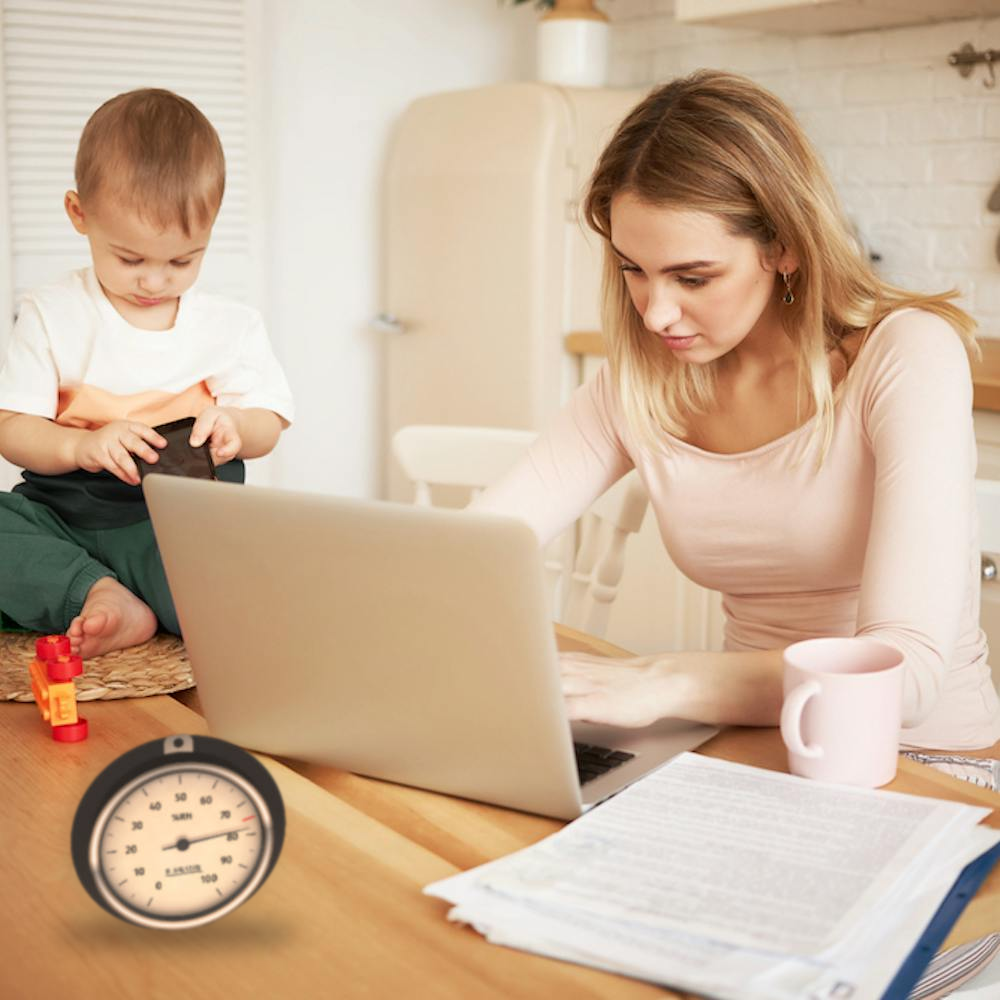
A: 77.5,%
